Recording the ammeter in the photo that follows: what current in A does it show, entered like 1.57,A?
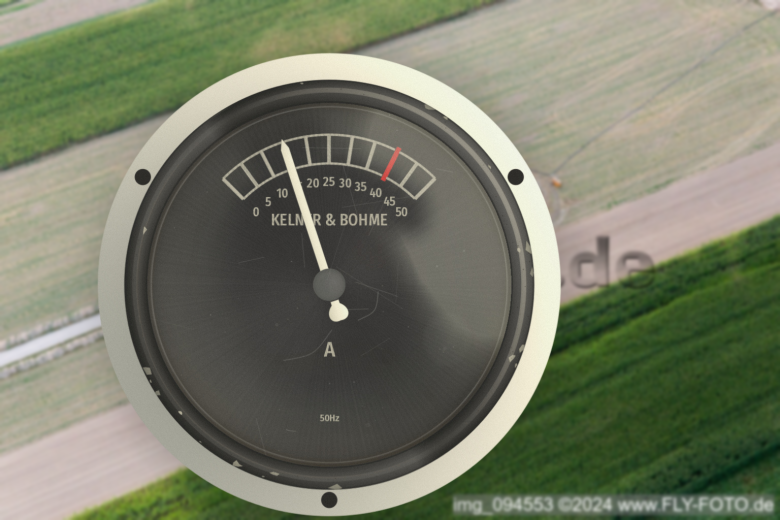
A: 15,A
